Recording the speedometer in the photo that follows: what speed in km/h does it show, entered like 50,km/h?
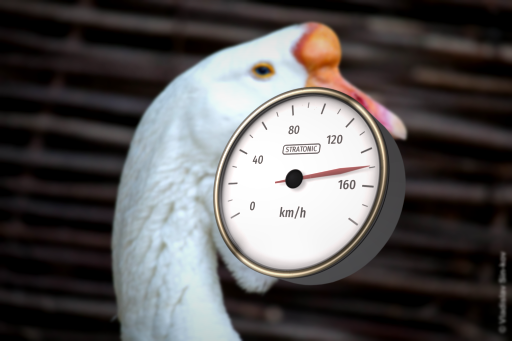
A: 150,km/h
